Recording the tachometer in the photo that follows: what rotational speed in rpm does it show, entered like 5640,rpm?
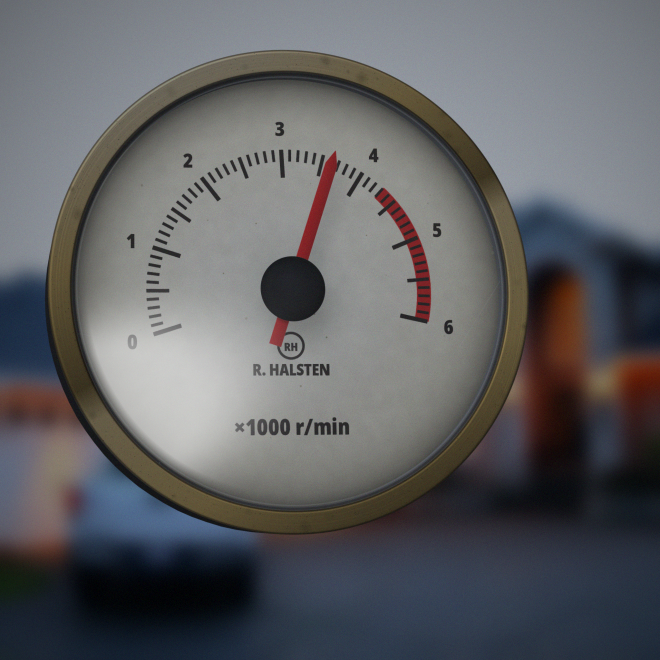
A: 3600,rpm
